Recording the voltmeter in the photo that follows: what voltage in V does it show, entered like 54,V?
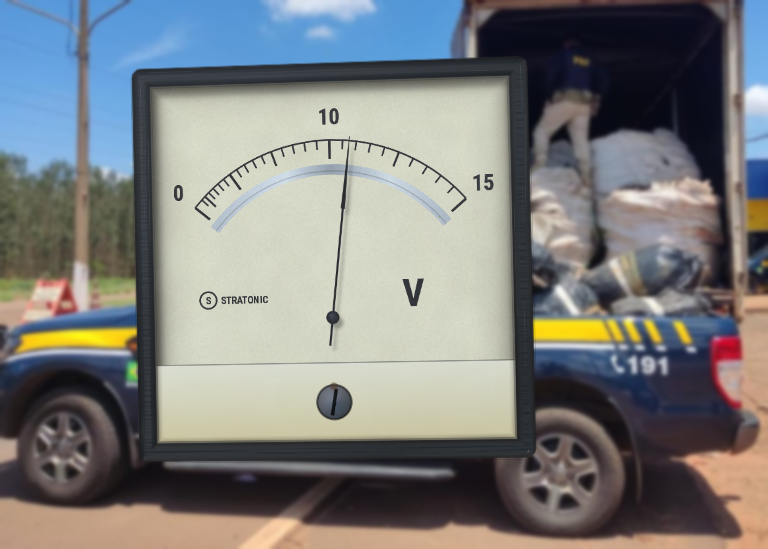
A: 10.75,V
